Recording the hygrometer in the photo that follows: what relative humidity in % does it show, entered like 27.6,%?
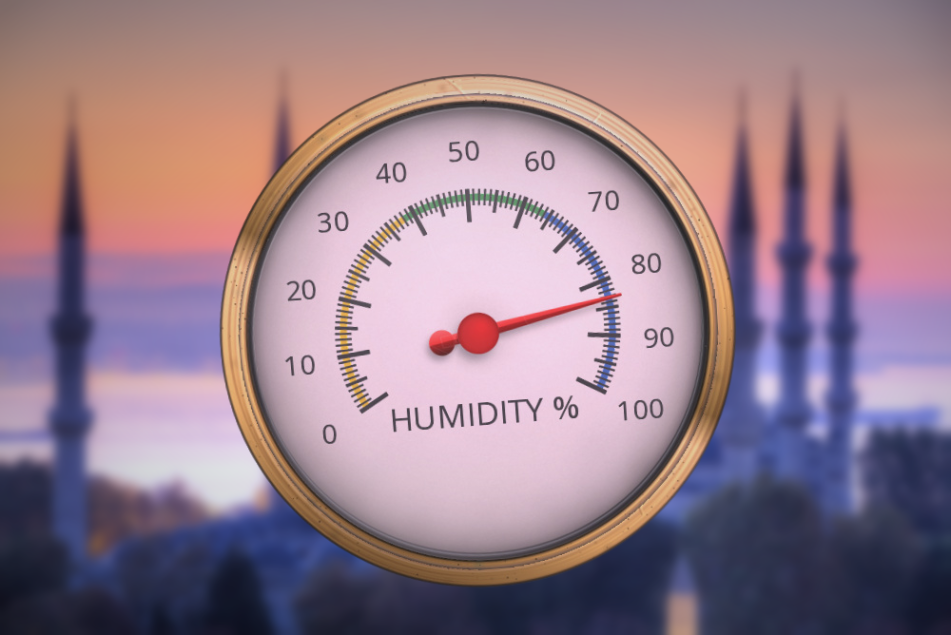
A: 83,%
